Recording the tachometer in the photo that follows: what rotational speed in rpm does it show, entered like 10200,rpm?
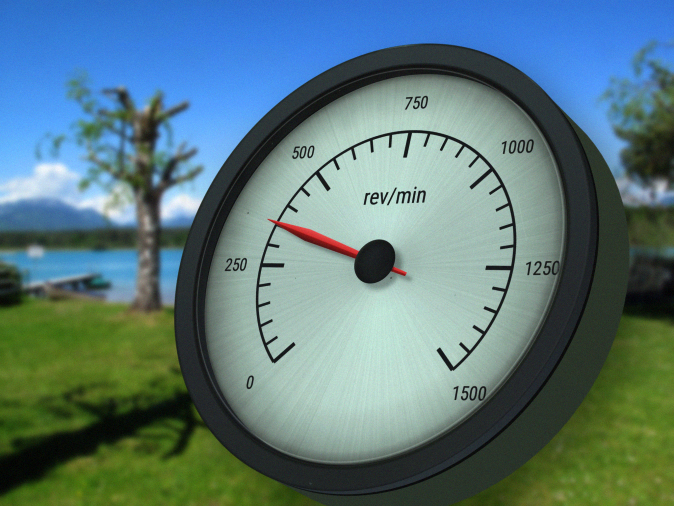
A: 350,rpm
